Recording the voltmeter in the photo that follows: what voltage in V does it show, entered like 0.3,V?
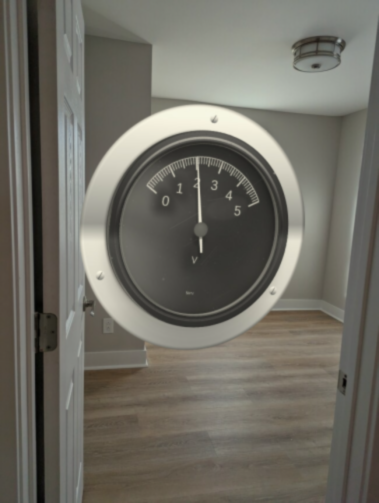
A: 2,V
